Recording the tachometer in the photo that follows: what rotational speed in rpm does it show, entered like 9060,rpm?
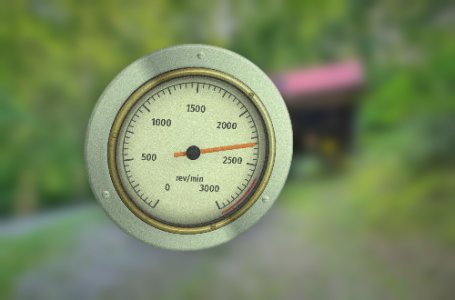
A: 2300,rpm
